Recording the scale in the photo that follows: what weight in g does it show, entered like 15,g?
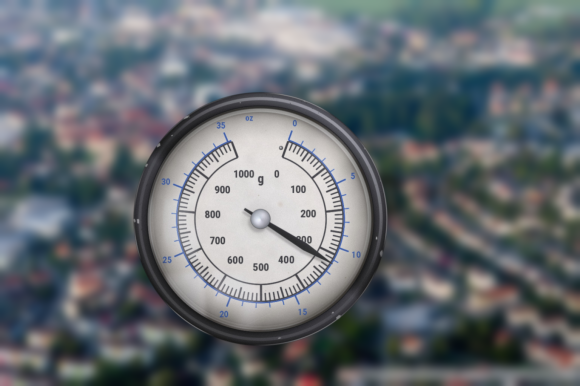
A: 320,g
